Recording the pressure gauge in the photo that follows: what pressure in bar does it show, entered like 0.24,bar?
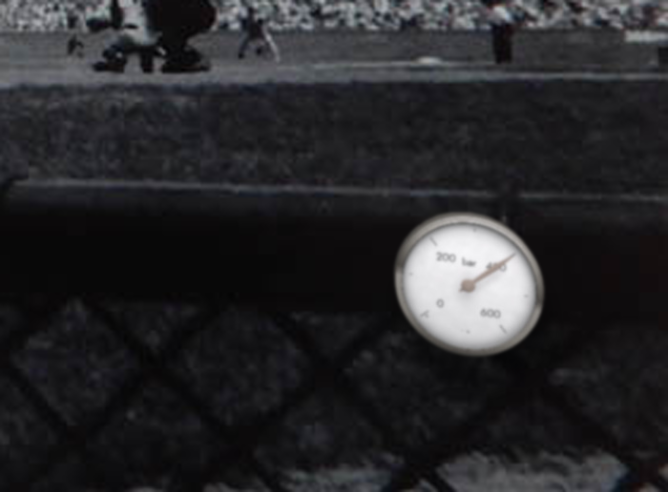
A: 400,bar
